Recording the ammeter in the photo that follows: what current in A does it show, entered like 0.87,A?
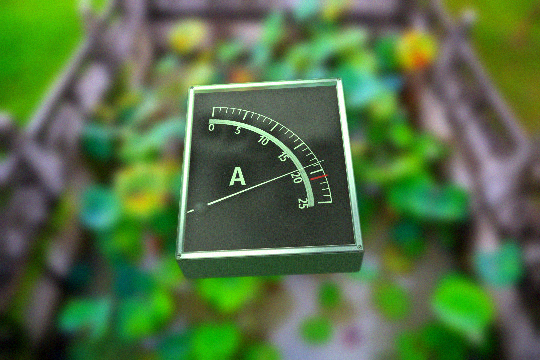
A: 19,A
